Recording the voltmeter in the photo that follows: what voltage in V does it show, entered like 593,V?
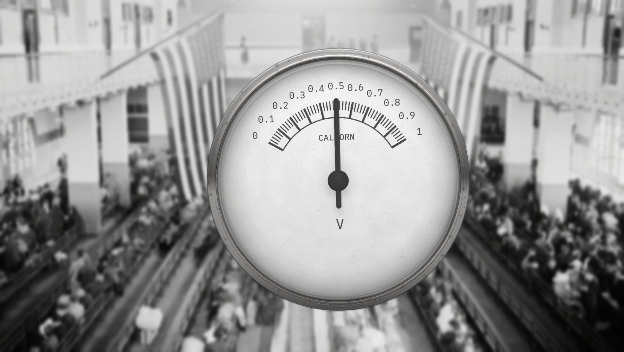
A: 0.5,V
